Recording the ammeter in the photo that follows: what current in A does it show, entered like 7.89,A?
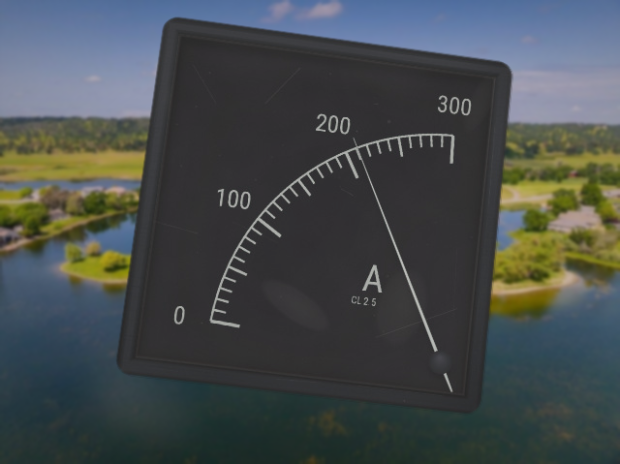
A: 210,A
